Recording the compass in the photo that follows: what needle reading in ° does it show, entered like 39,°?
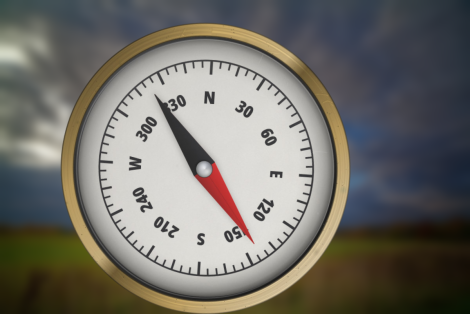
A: 142.5,°
